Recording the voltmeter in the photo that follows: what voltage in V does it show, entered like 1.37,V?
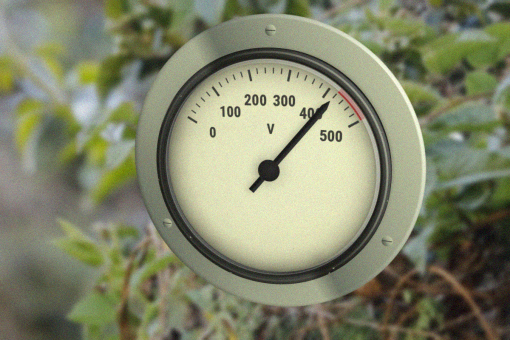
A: 420,V
